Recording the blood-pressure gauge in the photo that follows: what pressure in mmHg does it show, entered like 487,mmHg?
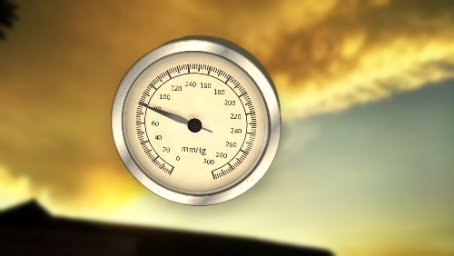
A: 80,mmHg
